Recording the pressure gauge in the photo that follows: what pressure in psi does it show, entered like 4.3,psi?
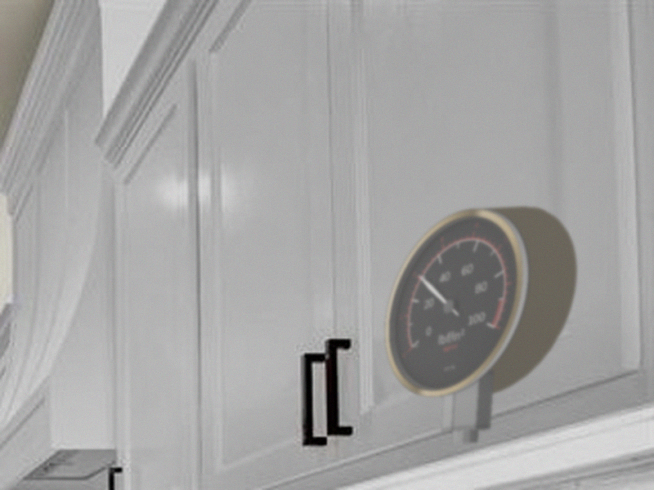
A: 30,psi
